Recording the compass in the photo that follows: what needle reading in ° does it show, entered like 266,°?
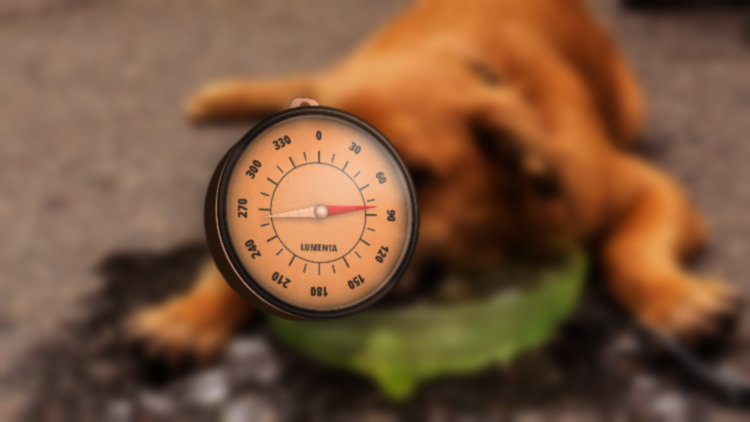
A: 82.5,°
